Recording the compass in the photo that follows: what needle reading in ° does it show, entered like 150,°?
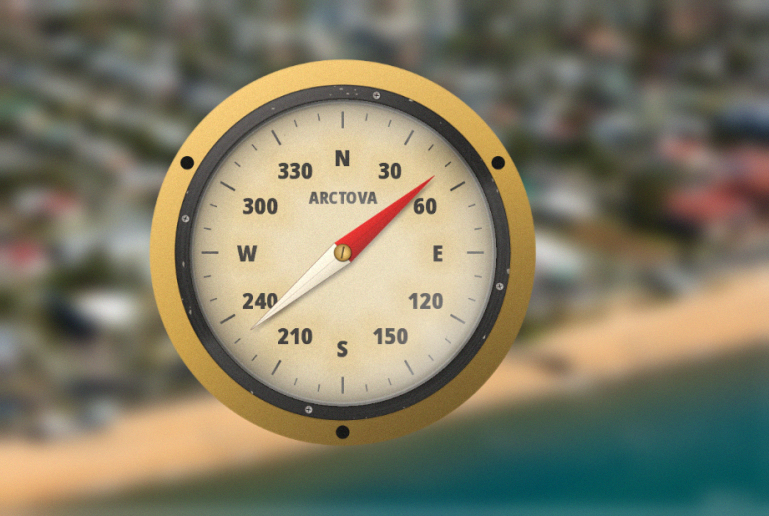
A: 50,°
